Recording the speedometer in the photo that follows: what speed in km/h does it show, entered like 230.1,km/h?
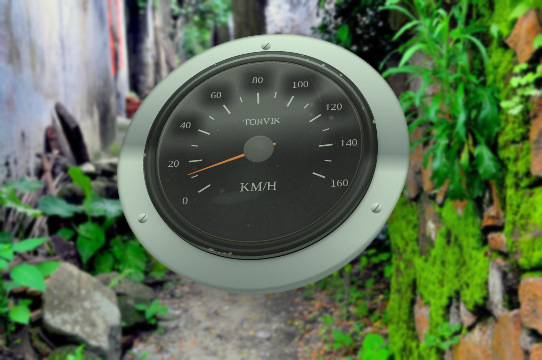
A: 10,km/h
